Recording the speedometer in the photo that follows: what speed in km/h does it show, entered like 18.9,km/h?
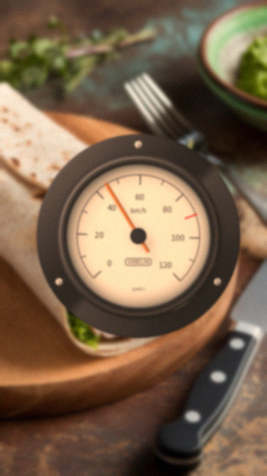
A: 45,km/h
